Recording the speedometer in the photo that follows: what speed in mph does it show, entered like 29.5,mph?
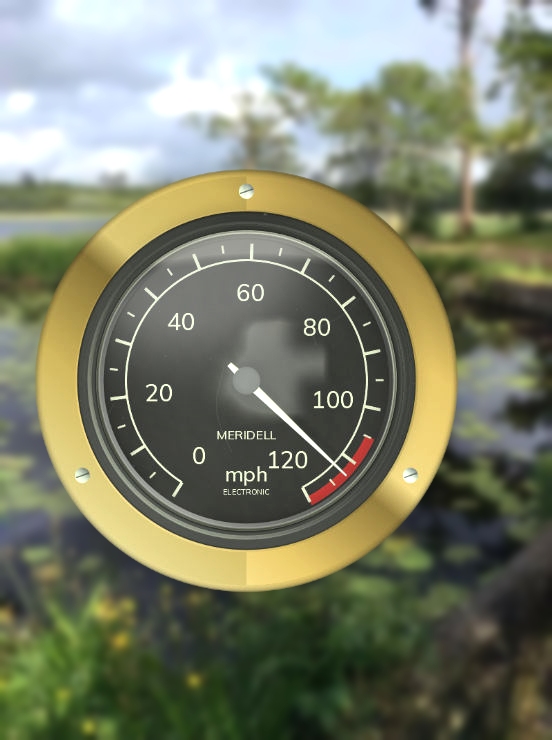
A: 112.5,mph
